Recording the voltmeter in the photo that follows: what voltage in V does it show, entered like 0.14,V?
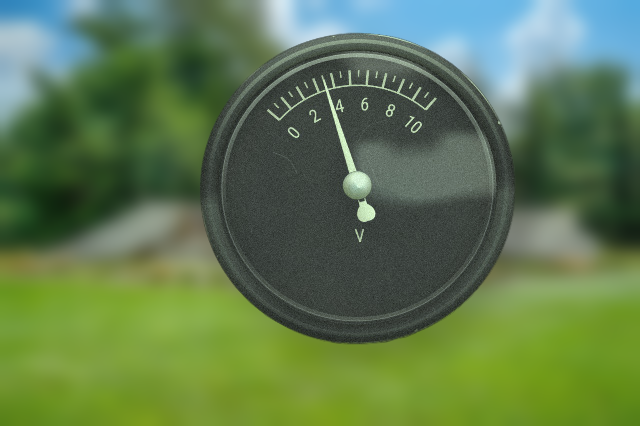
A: 3.5,V
